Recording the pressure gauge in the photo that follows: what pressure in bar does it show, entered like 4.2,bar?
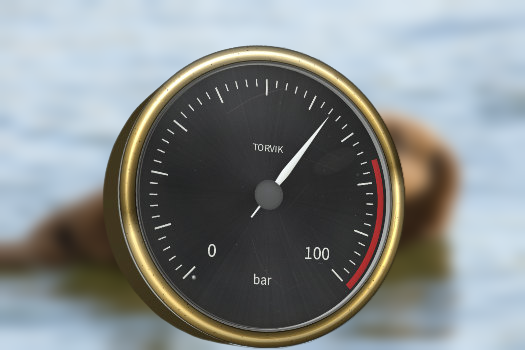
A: 64,bar
